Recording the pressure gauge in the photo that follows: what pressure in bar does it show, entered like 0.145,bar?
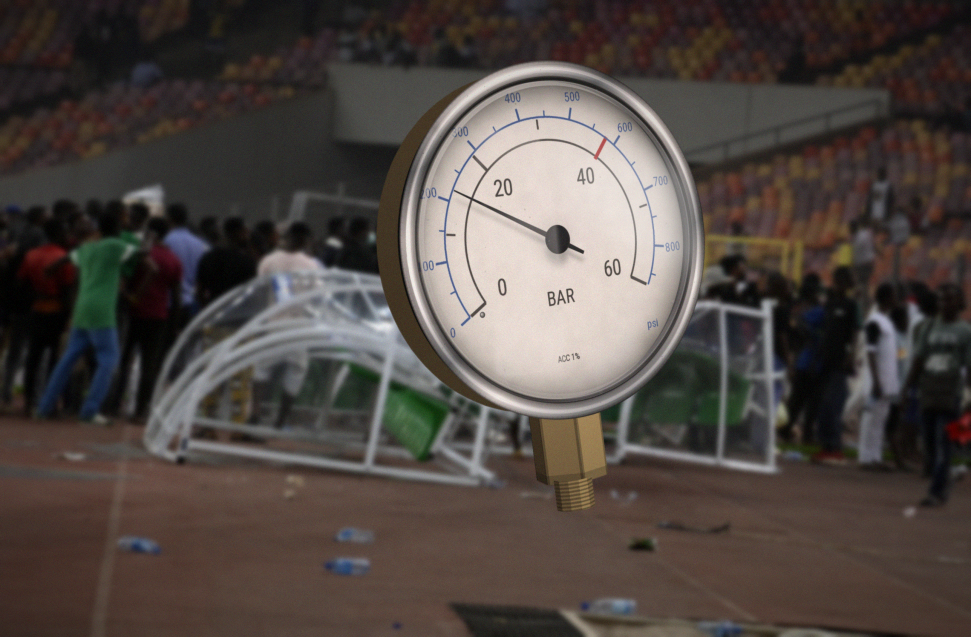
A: 15,bar
